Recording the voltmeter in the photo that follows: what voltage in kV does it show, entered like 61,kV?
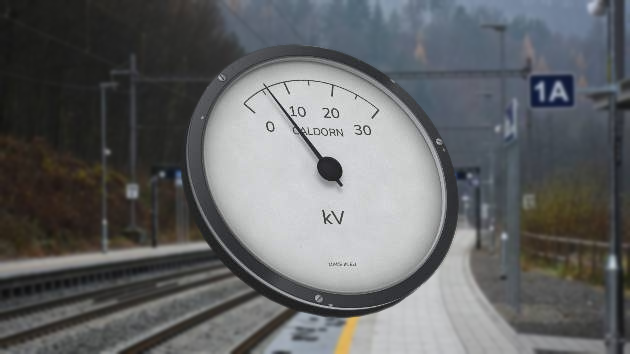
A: 5,kV
